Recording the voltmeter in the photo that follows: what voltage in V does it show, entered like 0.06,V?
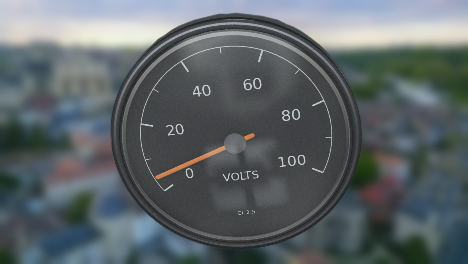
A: 5,V
